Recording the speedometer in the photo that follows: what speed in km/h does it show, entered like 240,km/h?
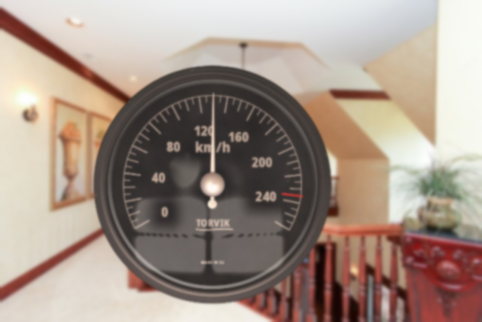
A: 130,km/h
